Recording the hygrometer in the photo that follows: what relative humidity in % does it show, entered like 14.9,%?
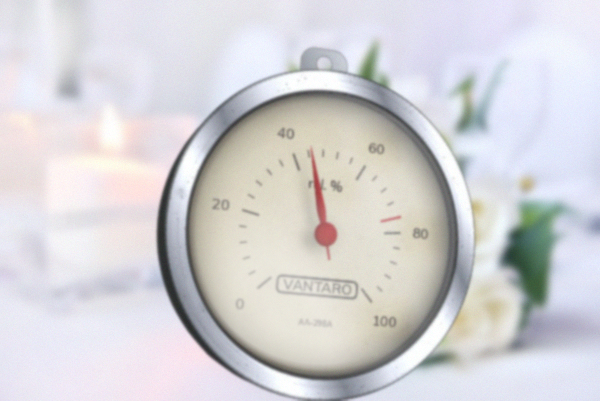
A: 44,%
